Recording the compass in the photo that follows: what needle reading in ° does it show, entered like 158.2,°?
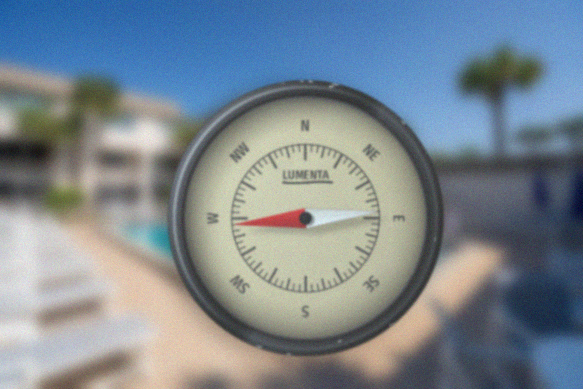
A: 265,°
